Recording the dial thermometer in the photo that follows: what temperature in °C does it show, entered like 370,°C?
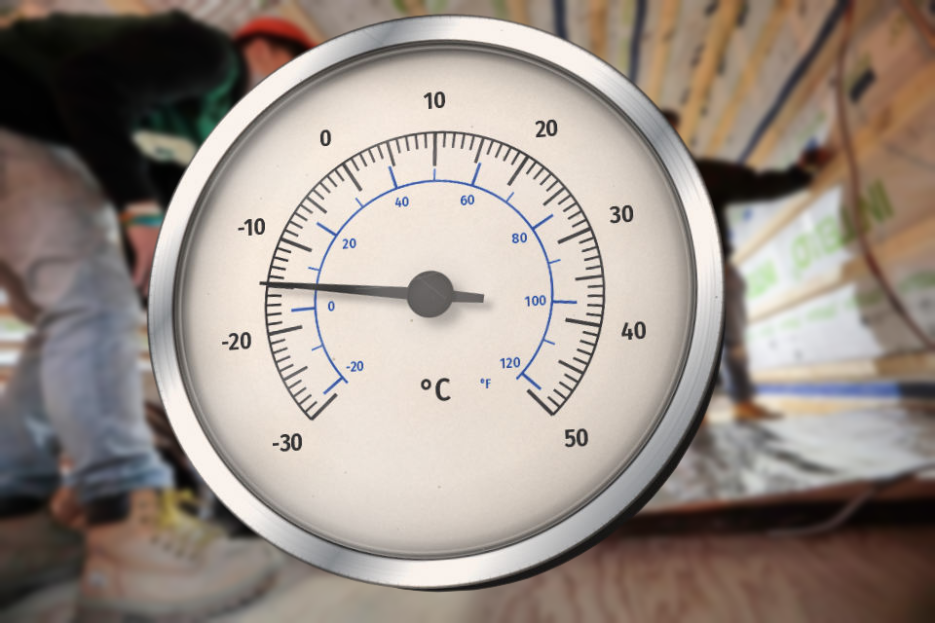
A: -15,°C
